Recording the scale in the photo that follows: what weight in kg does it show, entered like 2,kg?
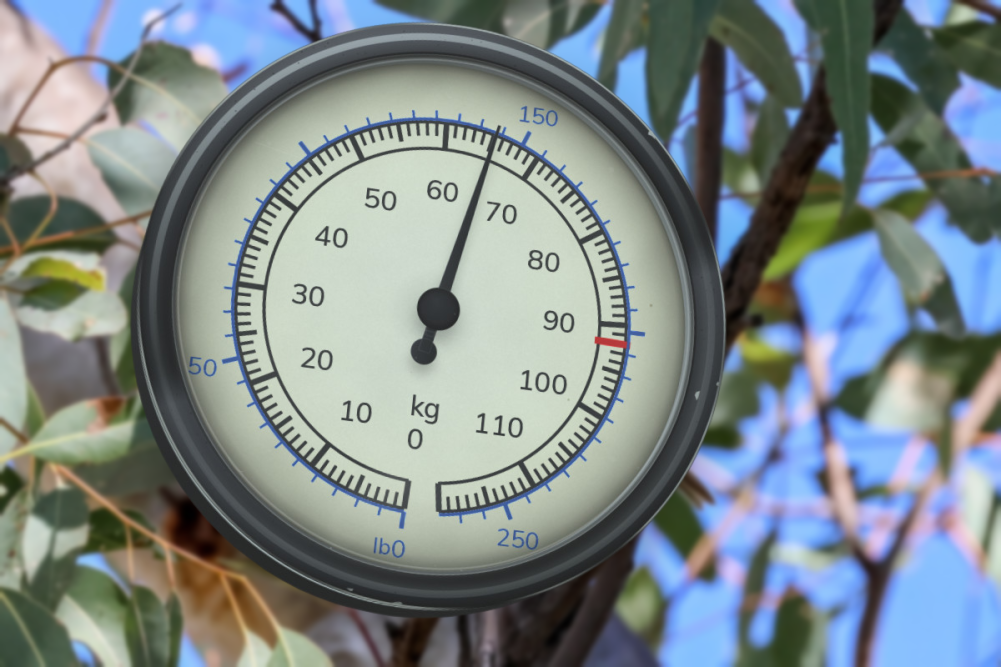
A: 65,kg
